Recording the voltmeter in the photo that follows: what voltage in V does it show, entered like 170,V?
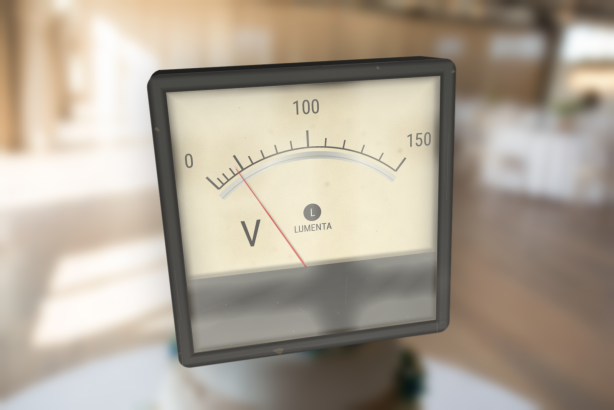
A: 45,V
